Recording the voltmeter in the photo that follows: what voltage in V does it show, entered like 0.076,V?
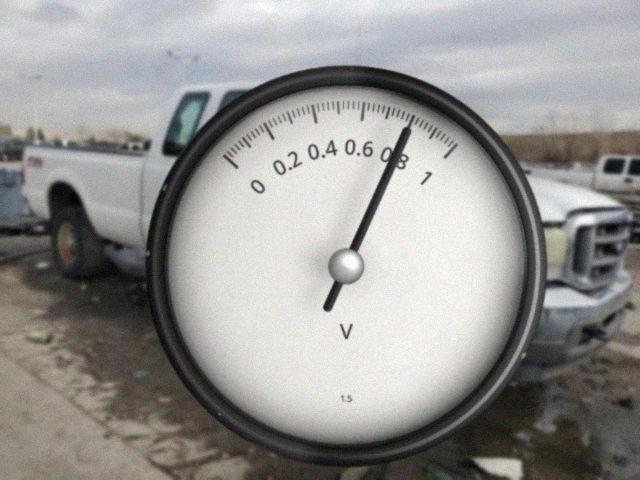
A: 0.8,V
